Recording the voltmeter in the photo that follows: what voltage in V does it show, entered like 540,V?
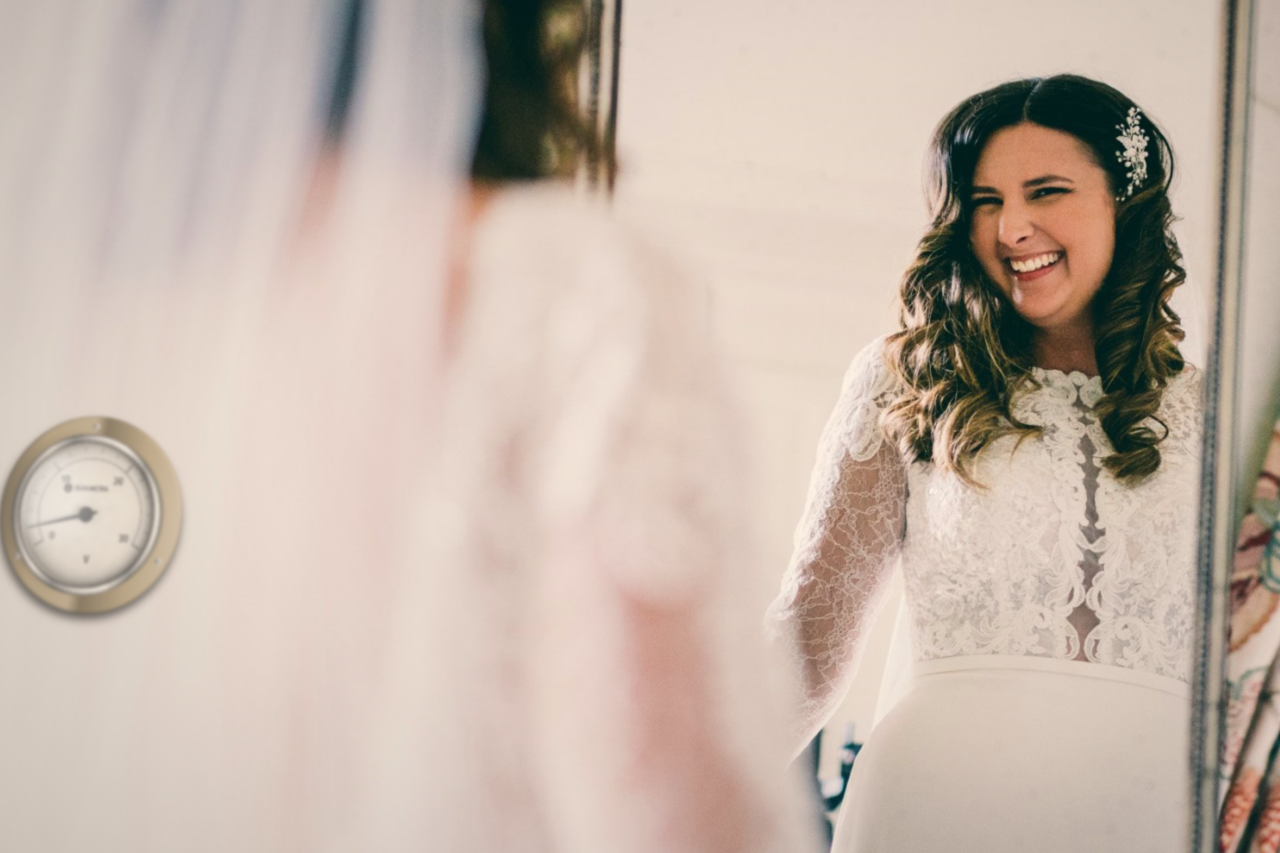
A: 2,V
